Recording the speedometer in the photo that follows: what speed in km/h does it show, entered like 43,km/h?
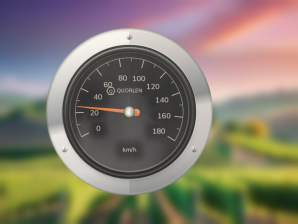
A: 25,km/h
